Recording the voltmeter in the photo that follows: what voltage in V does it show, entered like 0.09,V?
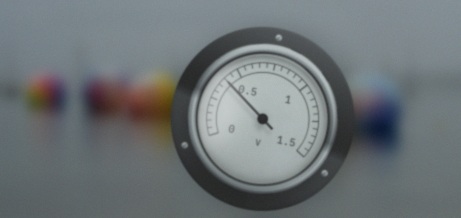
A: 0.4,V
